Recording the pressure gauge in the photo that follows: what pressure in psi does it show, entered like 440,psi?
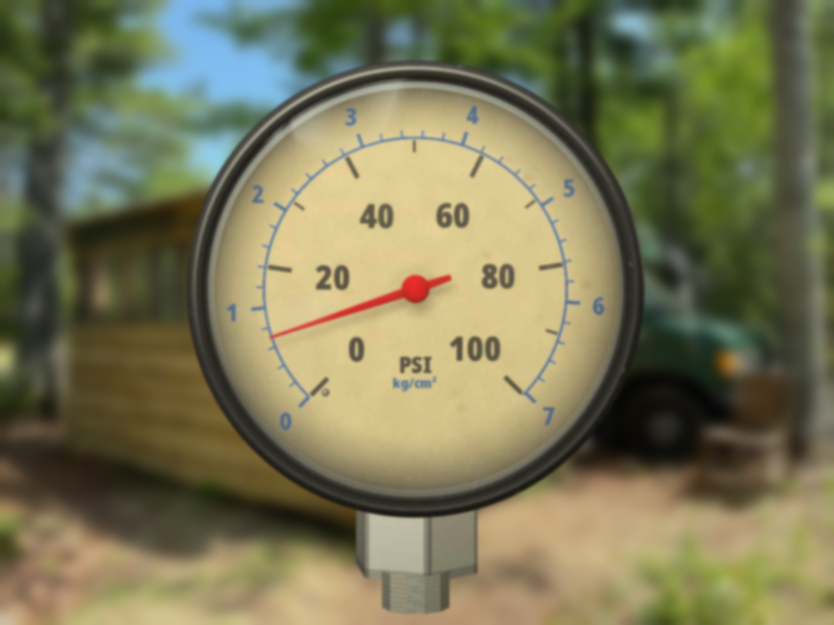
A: 10,psi
